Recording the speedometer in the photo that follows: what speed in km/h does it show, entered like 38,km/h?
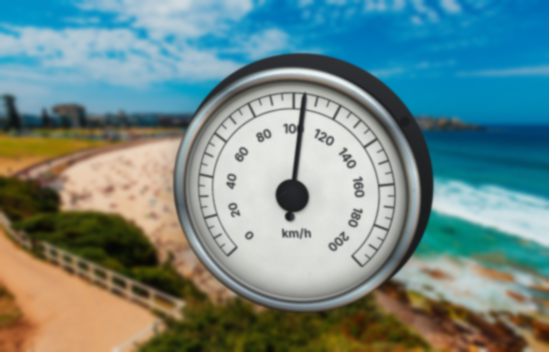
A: 105,km/h
